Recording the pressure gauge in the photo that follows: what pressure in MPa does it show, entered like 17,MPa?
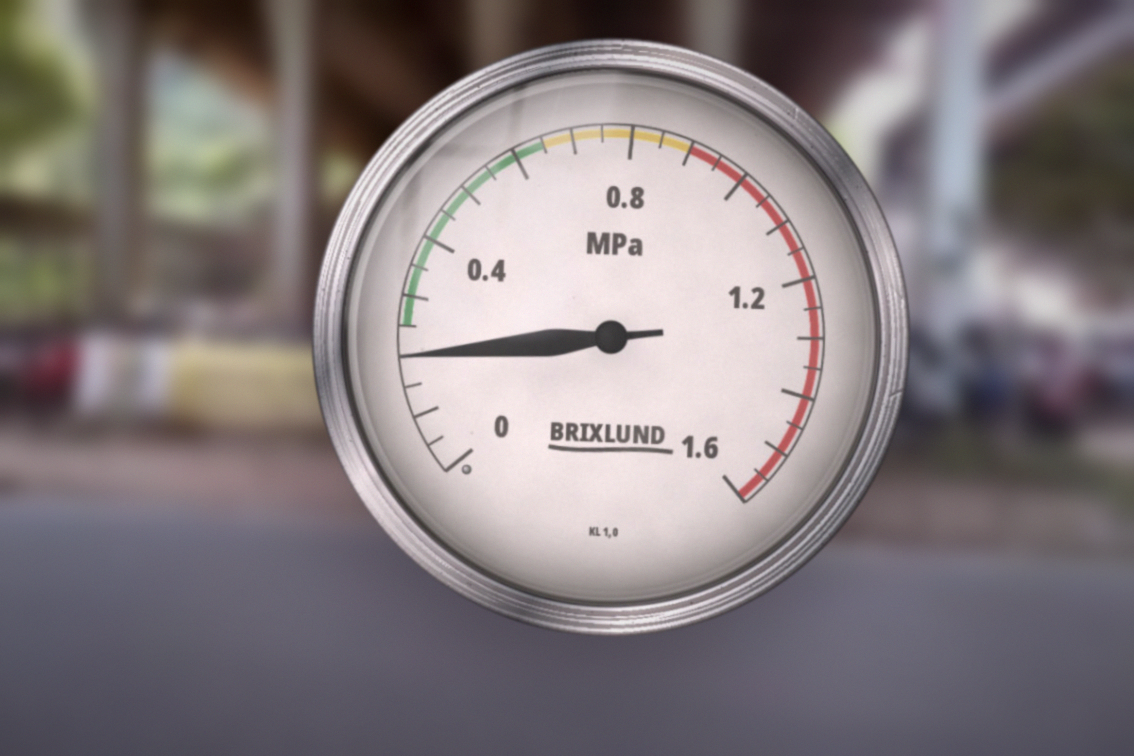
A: 0.2,MPa
